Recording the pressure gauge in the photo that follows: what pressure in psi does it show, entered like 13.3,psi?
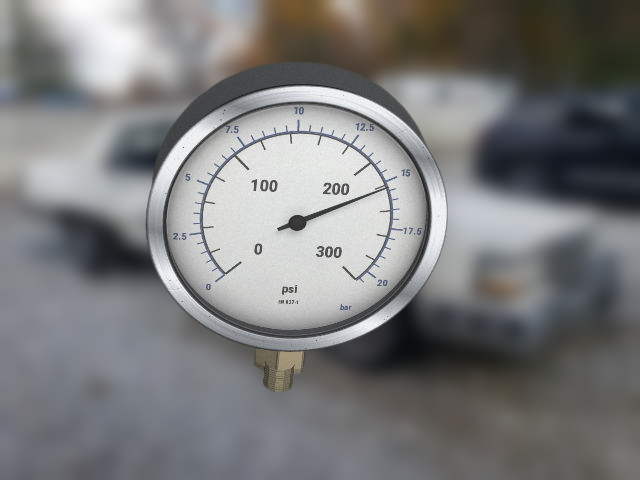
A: 220,psi
